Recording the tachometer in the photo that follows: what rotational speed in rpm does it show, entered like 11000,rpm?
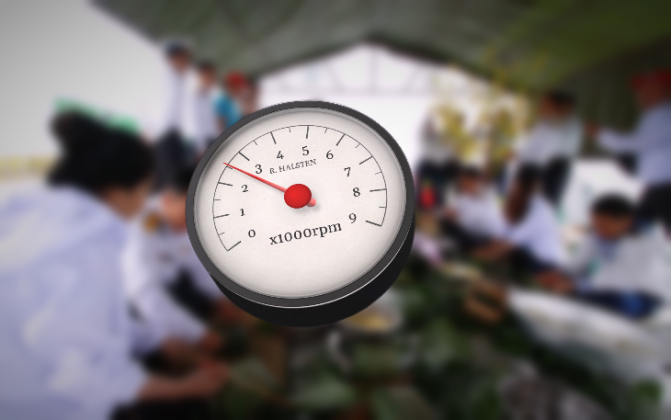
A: 2500,rpm
